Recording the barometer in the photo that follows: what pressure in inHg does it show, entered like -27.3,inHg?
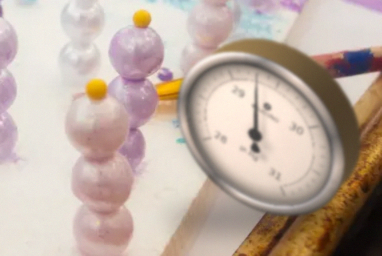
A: 29.3,inHg
